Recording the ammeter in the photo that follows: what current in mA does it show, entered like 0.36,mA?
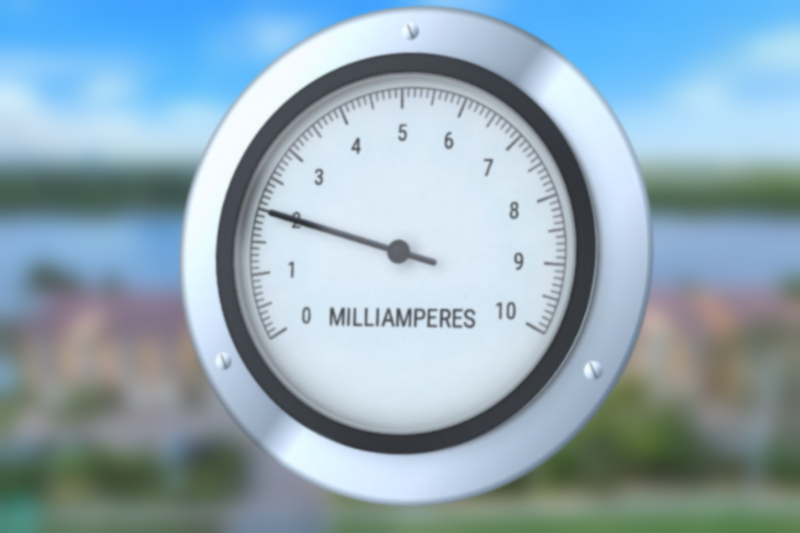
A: 2,mA
